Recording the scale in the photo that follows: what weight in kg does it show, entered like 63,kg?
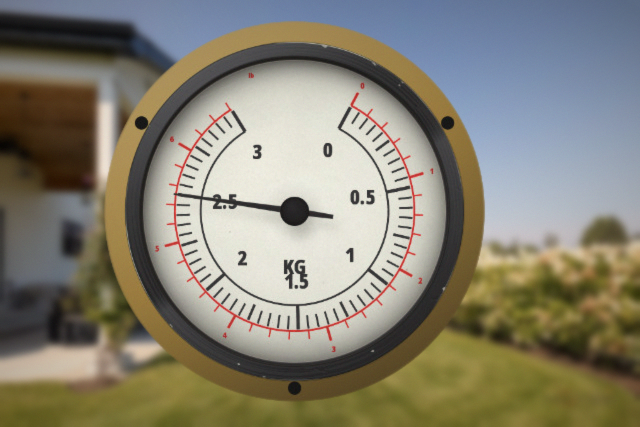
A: 2.5,kg
